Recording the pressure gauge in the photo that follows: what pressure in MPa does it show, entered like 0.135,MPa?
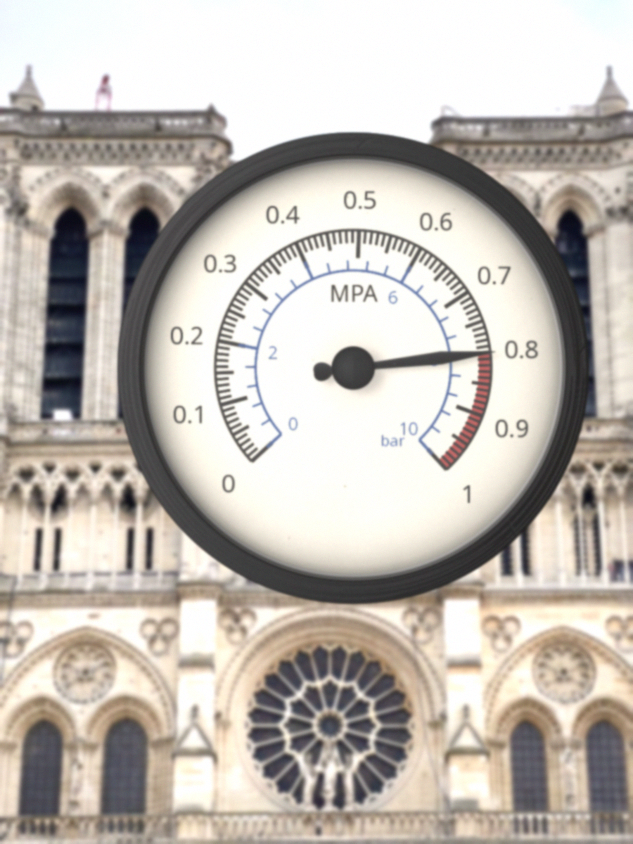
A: 0.8,MPa
